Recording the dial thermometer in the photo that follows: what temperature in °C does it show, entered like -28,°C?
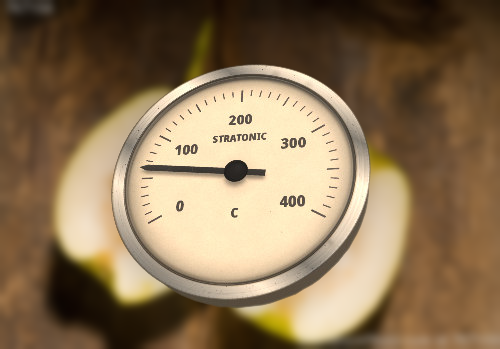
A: 60,°C
